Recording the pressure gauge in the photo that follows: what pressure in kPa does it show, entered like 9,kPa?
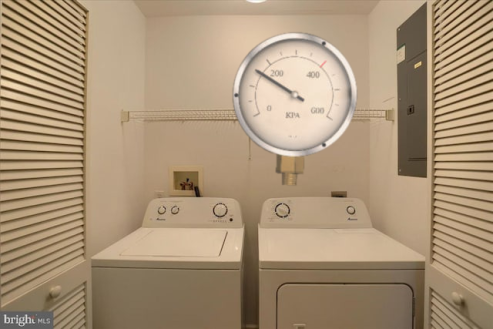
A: 150,kPa
